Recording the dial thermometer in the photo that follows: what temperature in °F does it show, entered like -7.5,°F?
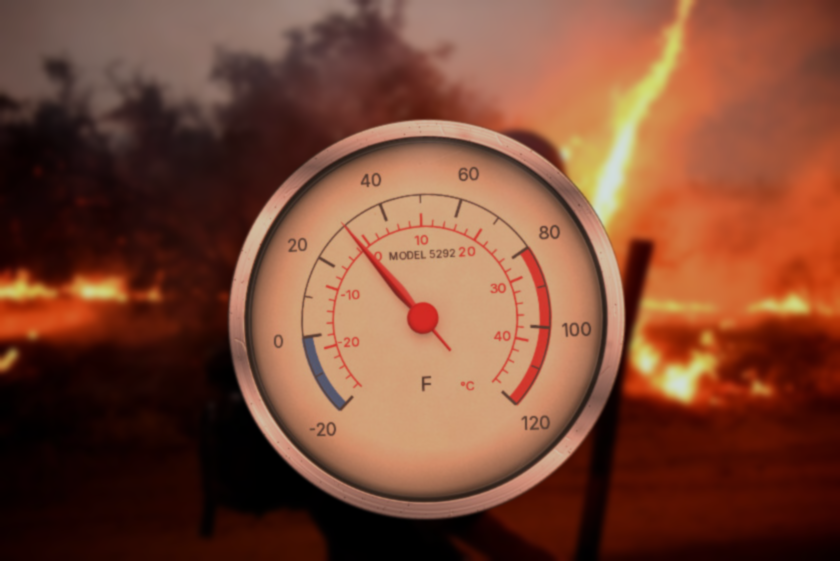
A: 30,°F
